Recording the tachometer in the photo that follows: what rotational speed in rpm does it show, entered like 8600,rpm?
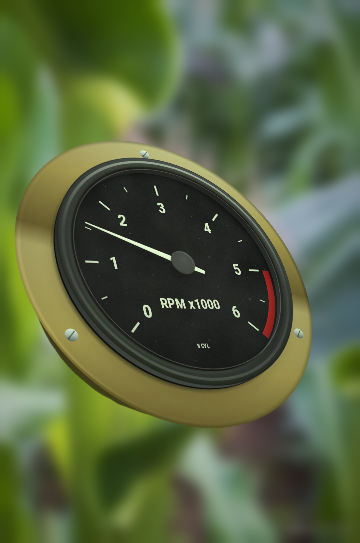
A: 1500,rpm
